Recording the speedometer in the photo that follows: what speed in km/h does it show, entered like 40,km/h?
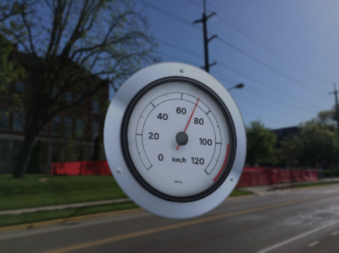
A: 70,km/h
